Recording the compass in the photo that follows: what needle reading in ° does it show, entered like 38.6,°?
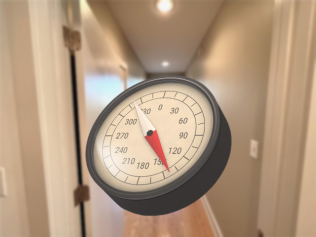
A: 142.5,°
